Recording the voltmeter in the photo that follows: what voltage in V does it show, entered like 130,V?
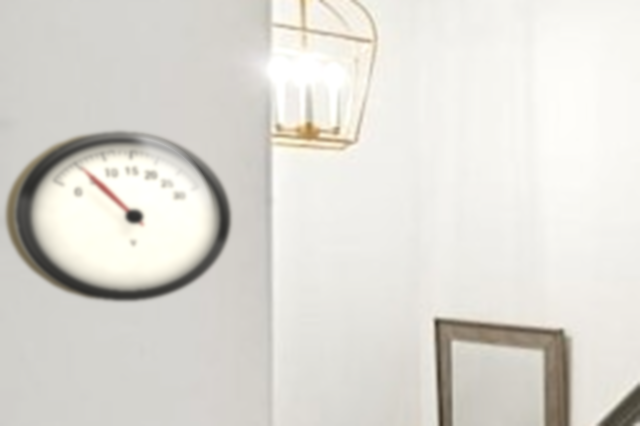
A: 5,V
